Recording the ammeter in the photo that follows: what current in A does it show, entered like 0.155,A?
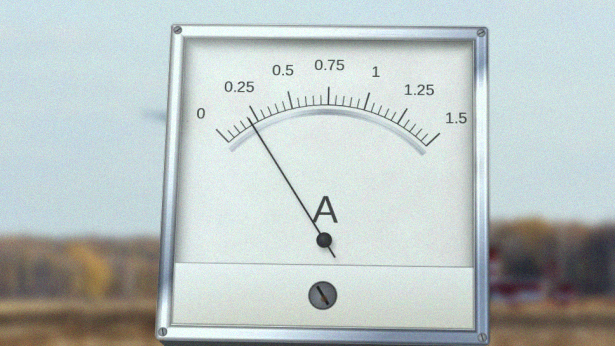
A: 0.2,A
